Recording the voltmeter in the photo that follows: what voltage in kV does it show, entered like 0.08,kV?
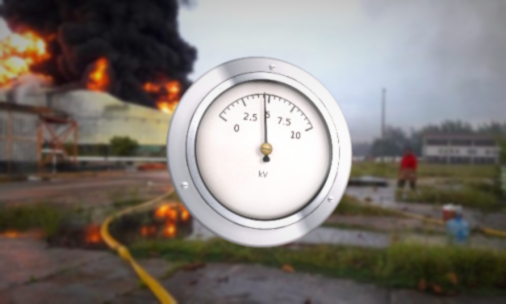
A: 4.5,kV
